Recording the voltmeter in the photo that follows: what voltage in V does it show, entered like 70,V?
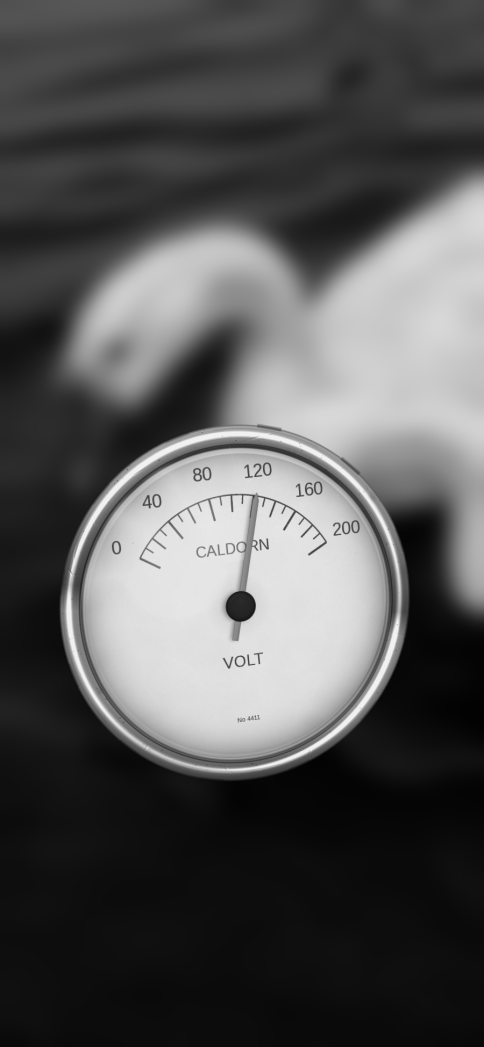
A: 120,V
